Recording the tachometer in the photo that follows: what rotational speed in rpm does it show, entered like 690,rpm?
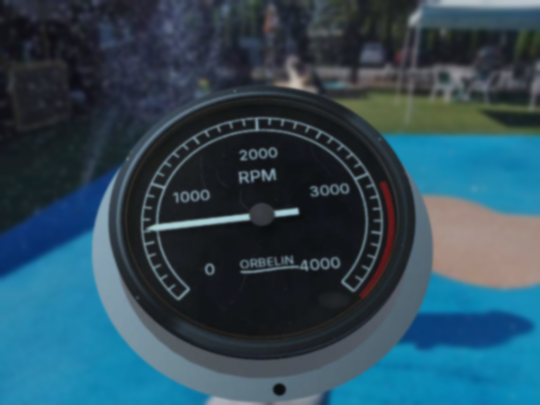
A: 600,rpm
